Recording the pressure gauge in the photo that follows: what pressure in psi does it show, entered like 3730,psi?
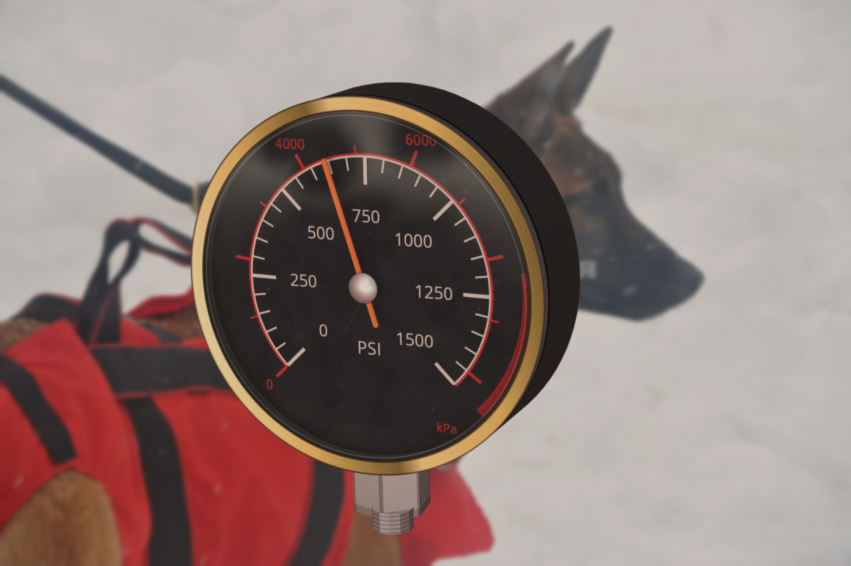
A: 650,psi
